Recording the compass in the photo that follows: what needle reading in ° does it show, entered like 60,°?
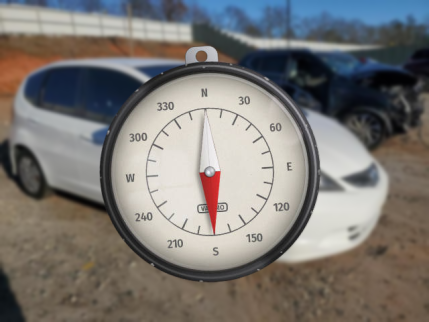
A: 180,°
